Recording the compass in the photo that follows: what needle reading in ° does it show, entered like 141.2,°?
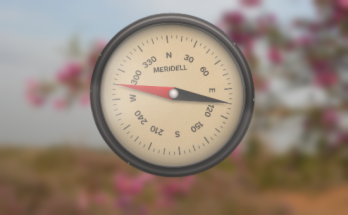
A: 285,°
